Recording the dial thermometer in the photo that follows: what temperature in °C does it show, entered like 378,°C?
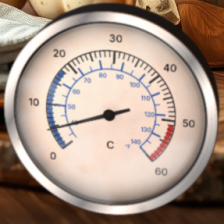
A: 5,°C
